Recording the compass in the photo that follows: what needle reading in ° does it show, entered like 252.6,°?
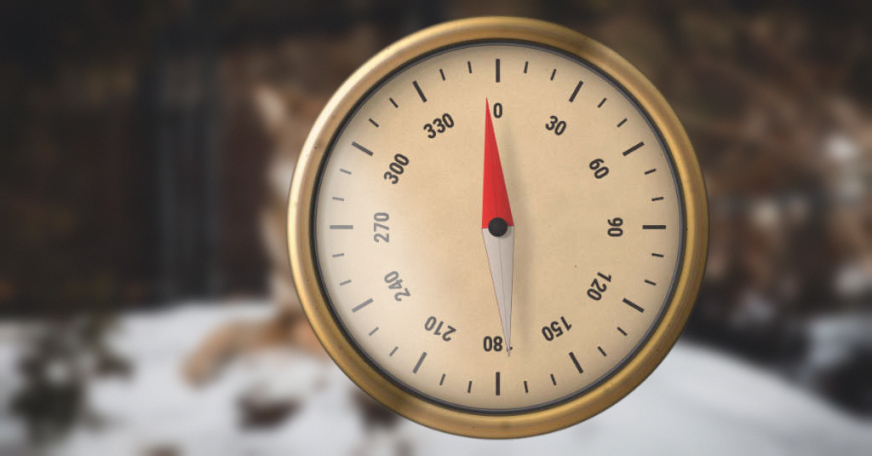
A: 355,°
